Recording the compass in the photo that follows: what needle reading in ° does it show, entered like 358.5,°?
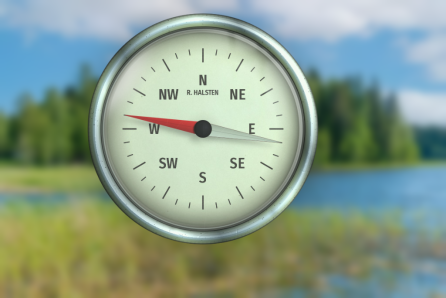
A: 280,°
